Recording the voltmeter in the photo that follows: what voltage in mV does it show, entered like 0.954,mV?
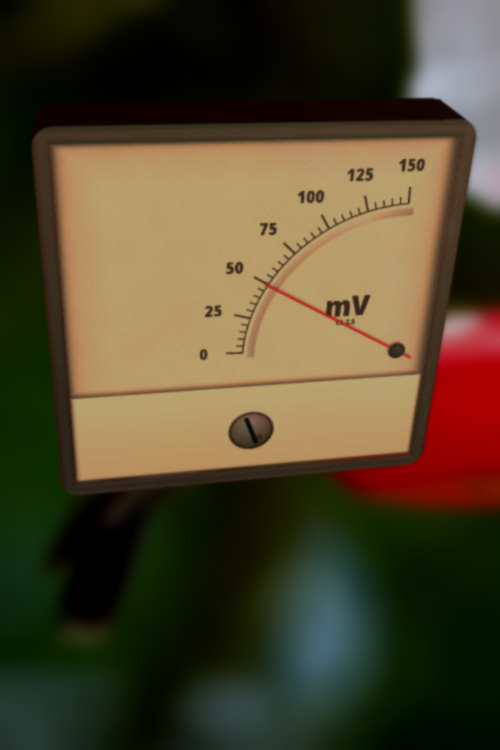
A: 50,mV
